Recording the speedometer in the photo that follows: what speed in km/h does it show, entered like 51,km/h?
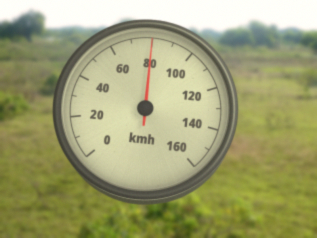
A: 80,km/h
